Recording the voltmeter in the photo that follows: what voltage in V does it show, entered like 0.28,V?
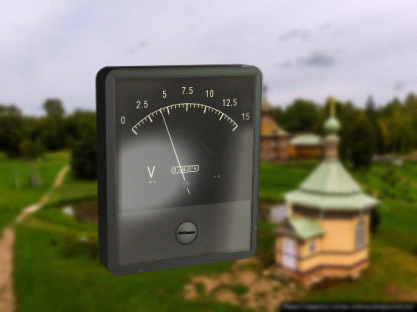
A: 4,V
